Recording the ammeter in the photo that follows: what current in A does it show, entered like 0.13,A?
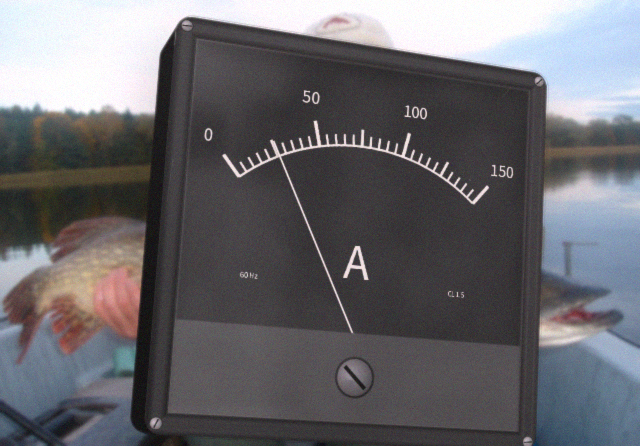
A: 25,A
